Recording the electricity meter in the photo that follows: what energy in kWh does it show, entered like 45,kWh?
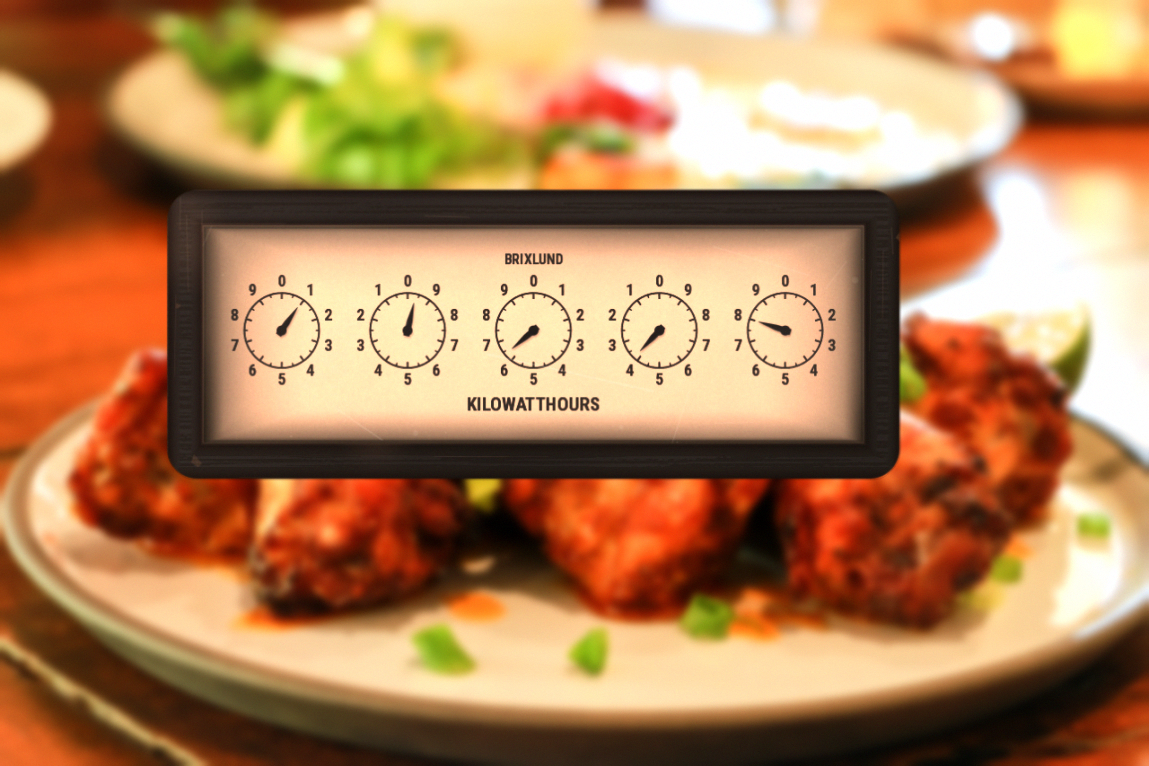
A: 9638,kWh
